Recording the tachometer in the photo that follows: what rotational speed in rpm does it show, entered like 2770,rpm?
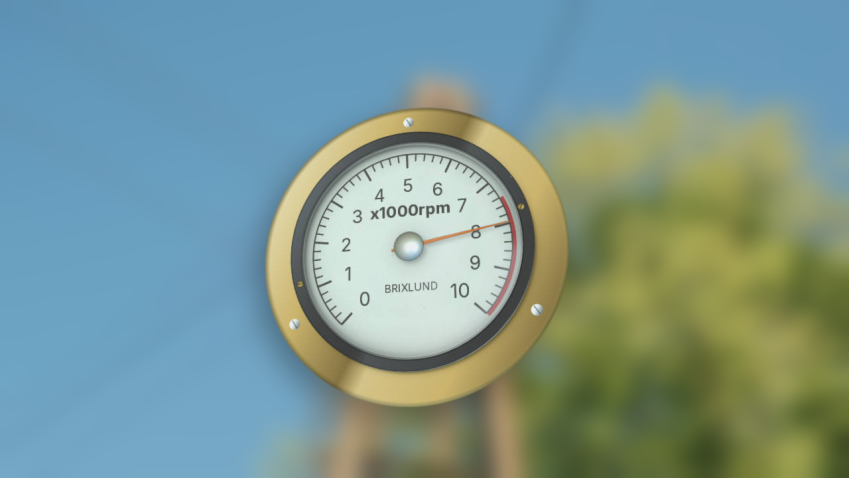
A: 8000,rpm
